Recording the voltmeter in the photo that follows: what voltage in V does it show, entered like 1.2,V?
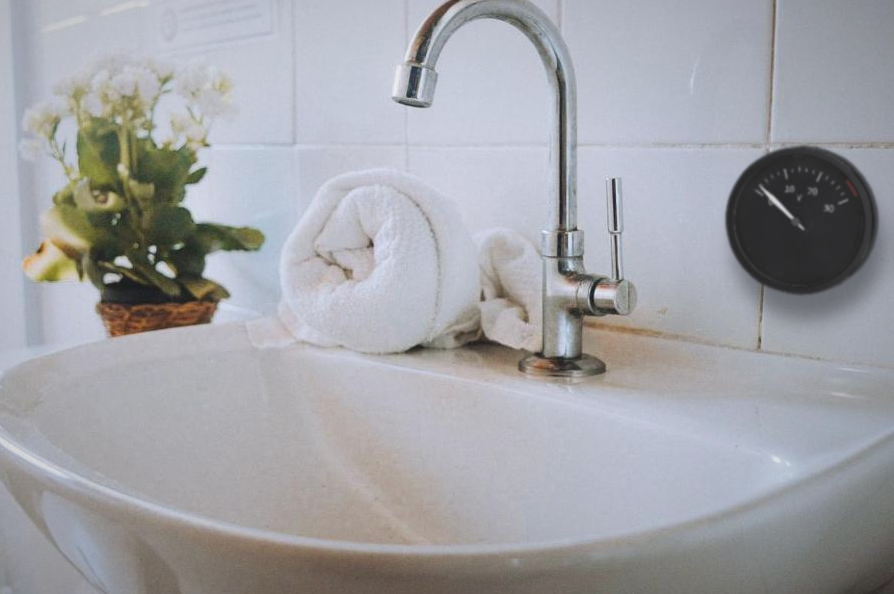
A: 2,V
